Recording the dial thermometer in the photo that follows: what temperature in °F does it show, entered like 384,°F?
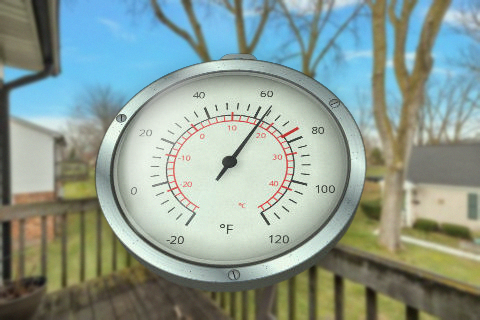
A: 64,°F
